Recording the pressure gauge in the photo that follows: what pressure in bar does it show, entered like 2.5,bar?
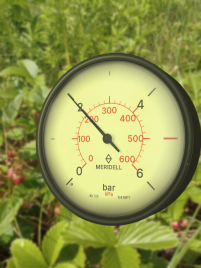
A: 2,bar
